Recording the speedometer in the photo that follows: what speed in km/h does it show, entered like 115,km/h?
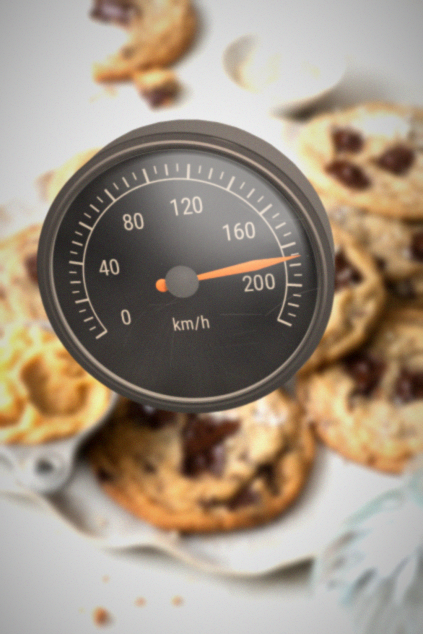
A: 185,km/h
